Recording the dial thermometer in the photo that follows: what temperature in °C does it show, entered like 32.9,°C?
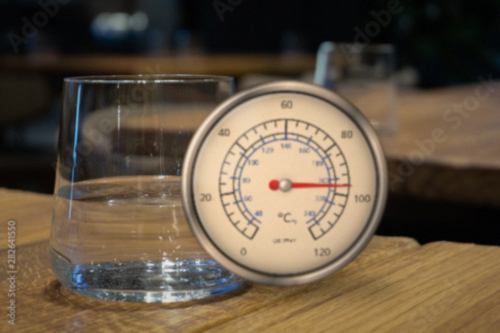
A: 96,°C
